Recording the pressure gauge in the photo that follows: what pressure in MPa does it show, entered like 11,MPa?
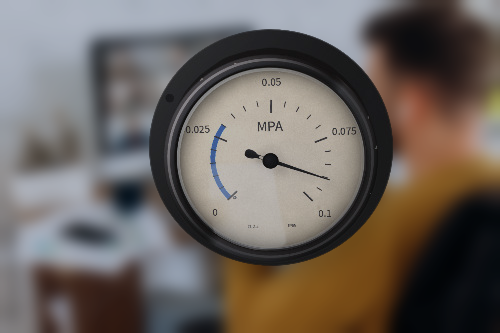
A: 0.09,MPa
